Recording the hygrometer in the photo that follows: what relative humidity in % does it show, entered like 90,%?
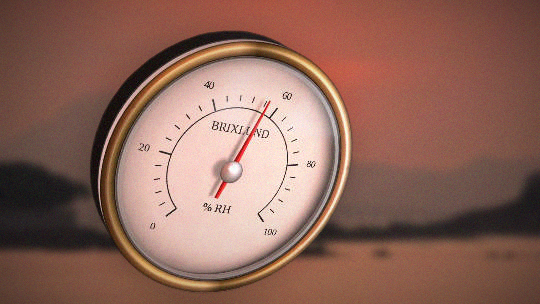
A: 56,%
